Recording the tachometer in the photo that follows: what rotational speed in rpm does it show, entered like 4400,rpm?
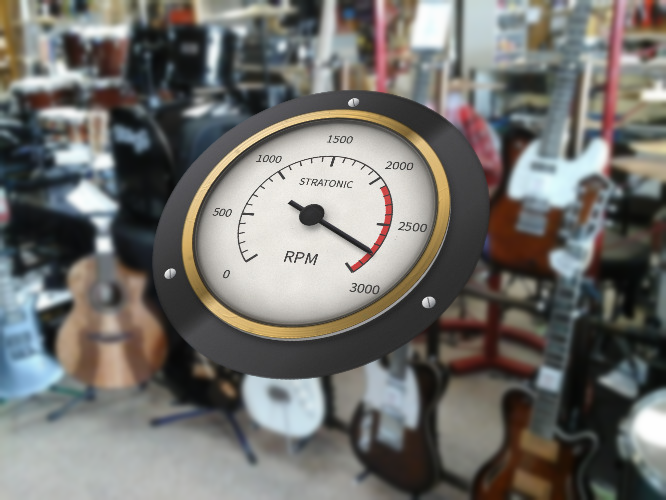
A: 2800,rpm
